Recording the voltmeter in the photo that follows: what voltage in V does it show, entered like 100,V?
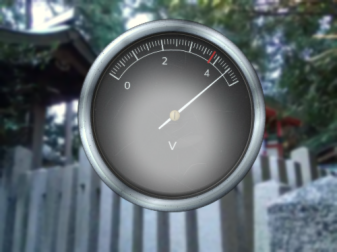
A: 4.5,V
